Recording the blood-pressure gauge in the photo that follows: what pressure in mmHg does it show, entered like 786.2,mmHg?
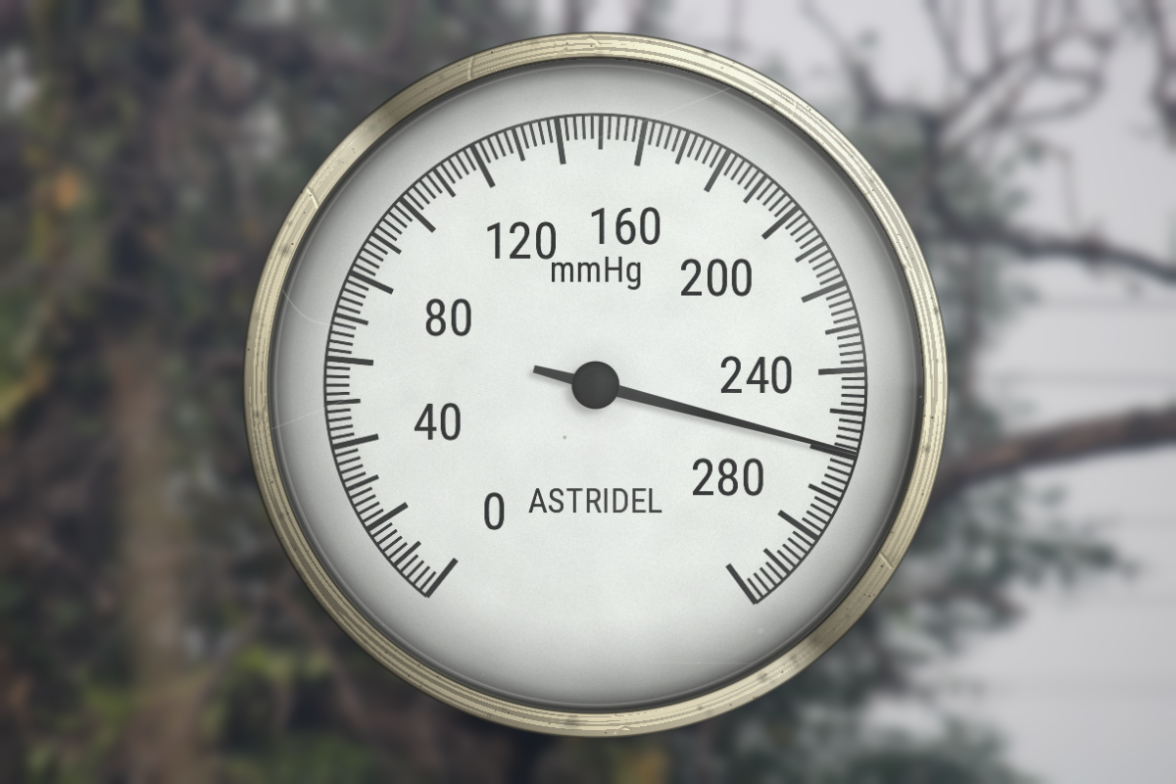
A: 259,mmHg
